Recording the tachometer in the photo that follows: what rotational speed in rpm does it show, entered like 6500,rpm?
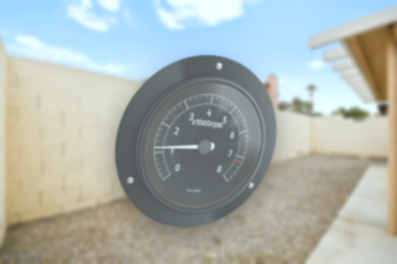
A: 1200,rpm
